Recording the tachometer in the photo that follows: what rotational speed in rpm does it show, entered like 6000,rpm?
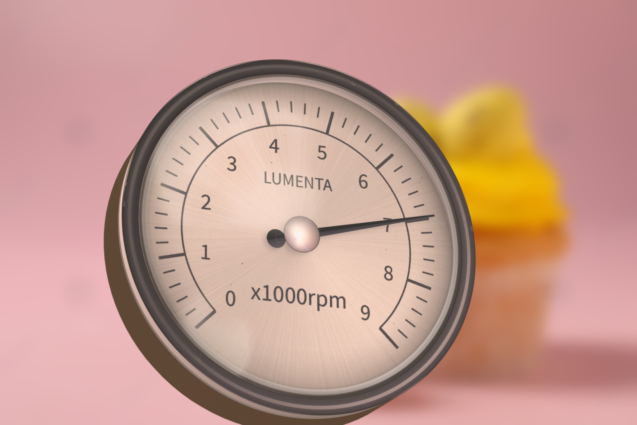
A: 7000,rpm
